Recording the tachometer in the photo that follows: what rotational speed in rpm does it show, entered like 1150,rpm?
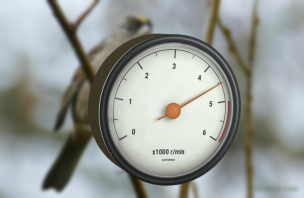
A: 4500,rpm
